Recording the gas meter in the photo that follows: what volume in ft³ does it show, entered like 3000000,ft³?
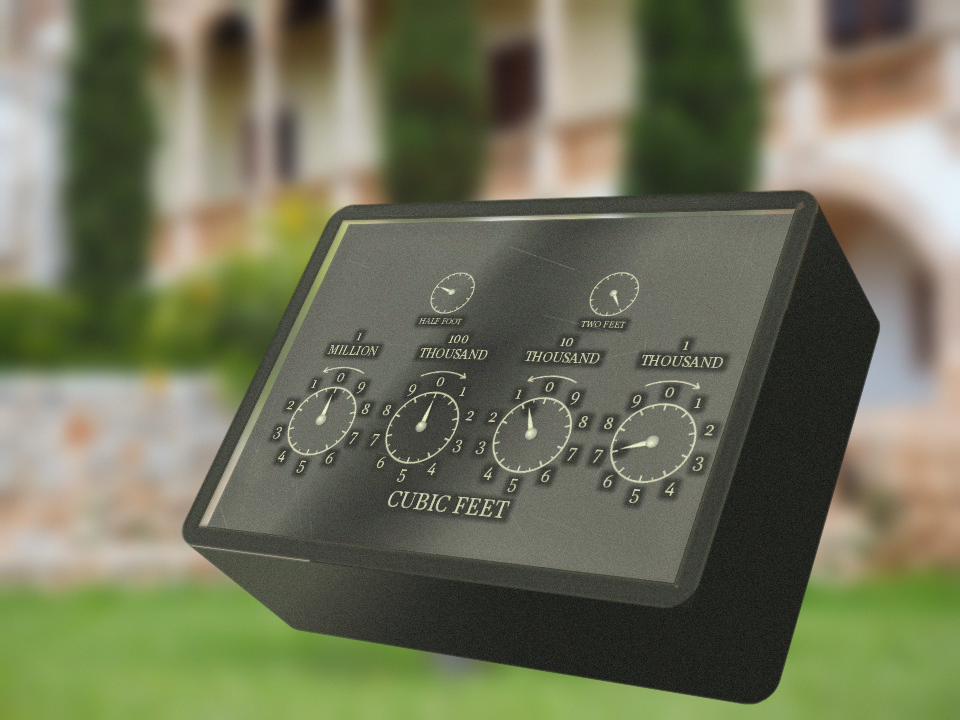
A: 700,ft³
